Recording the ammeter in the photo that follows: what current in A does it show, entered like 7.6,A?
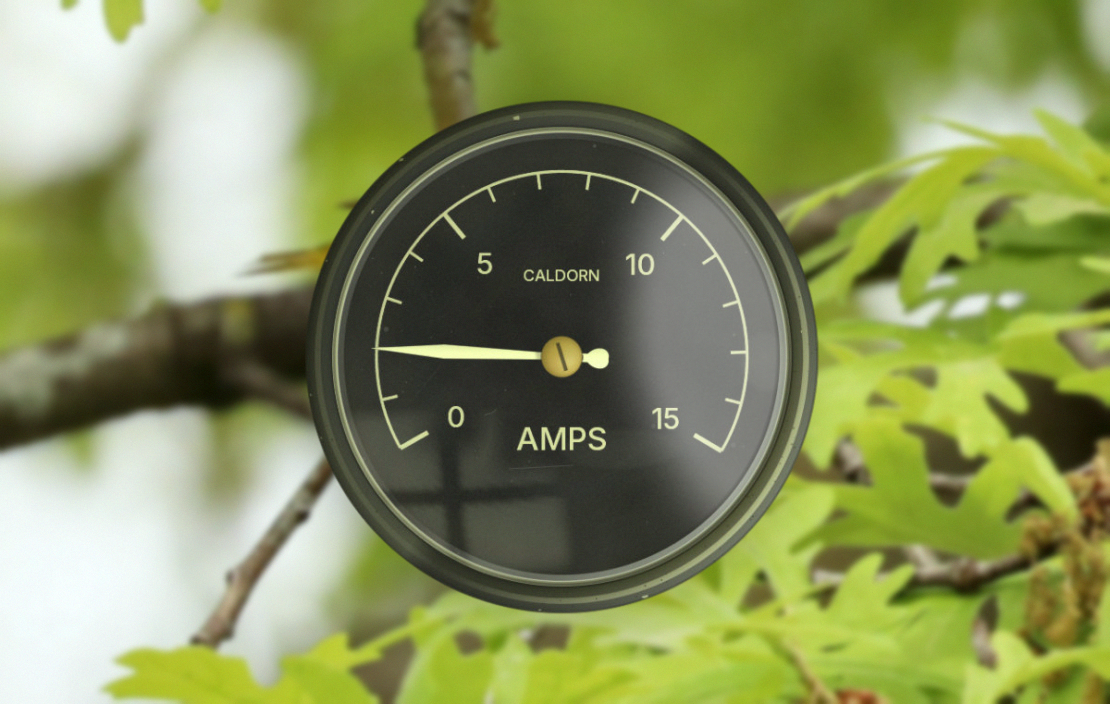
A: 2,A
